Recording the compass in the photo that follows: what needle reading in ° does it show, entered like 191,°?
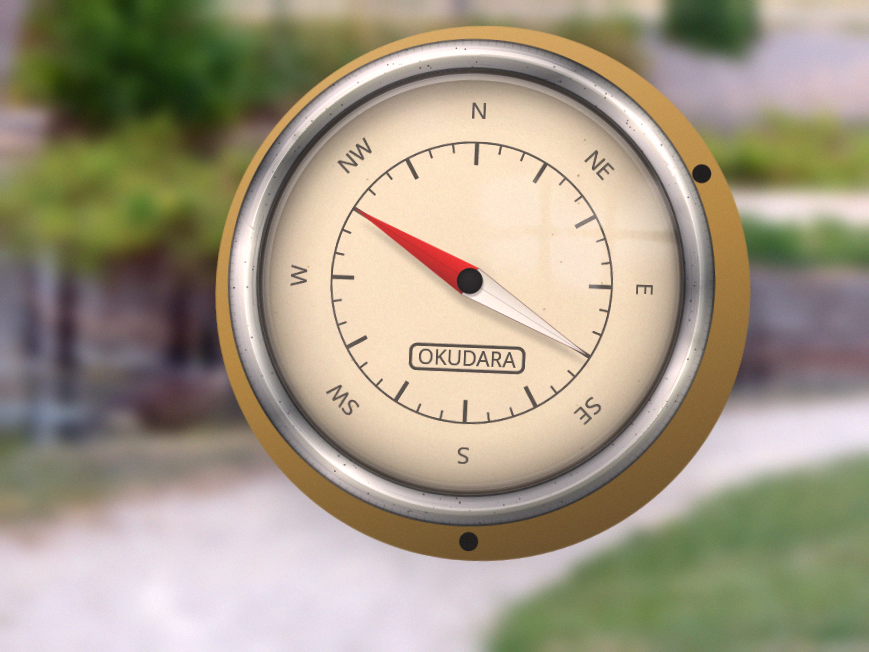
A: 300,°
